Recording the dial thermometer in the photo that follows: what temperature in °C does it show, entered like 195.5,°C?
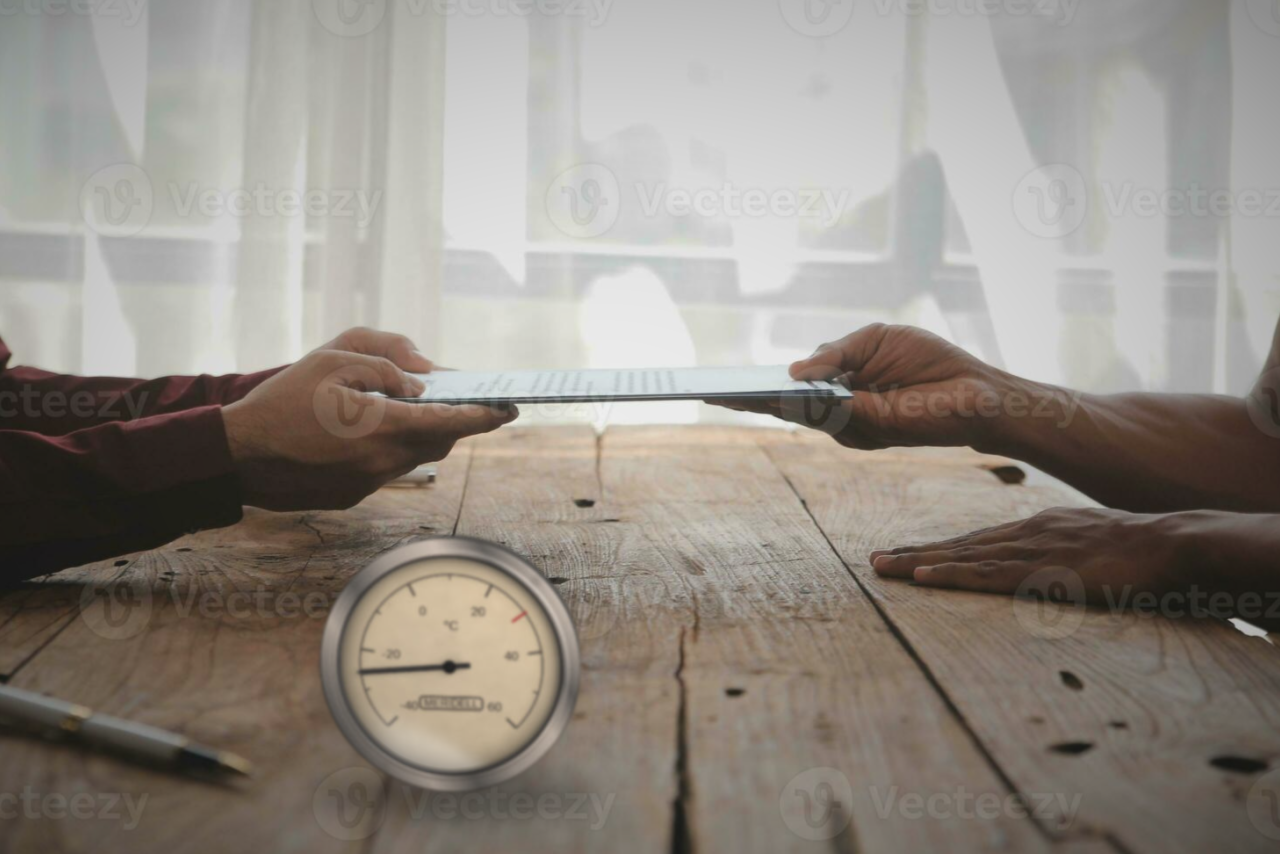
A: -25,°C
